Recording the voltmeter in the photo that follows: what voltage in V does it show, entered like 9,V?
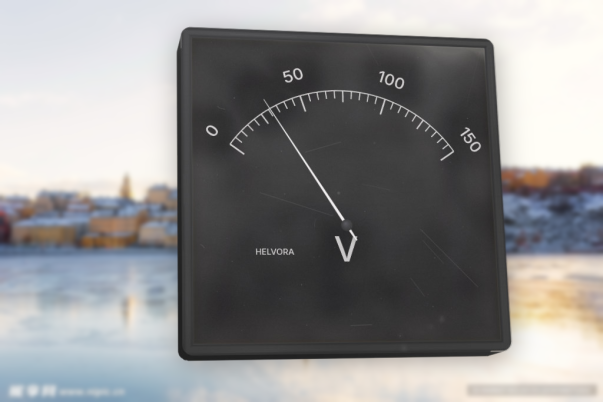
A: 30,V
